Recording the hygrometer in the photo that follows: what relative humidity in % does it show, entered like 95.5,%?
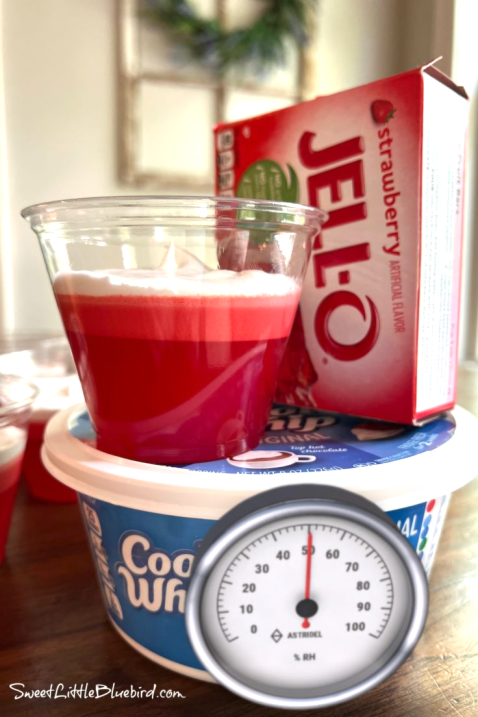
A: 50,%
